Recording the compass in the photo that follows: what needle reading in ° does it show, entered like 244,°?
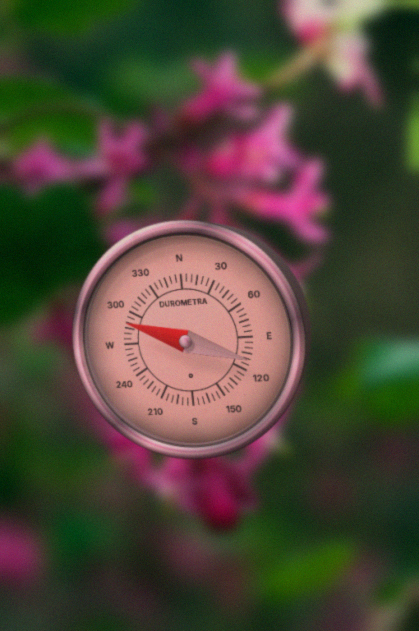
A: 290,°
